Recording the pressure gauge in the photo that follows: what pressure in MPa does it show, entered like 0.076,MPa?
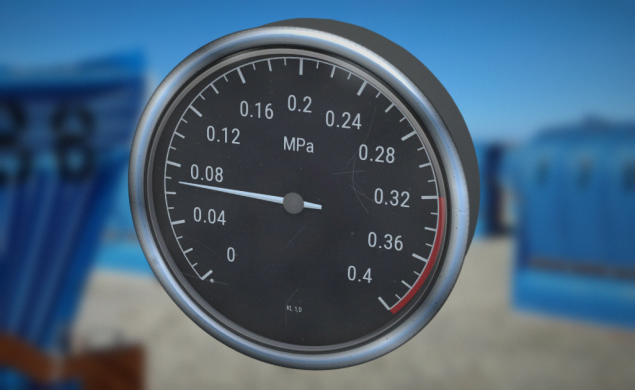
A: 0.07,MPa
